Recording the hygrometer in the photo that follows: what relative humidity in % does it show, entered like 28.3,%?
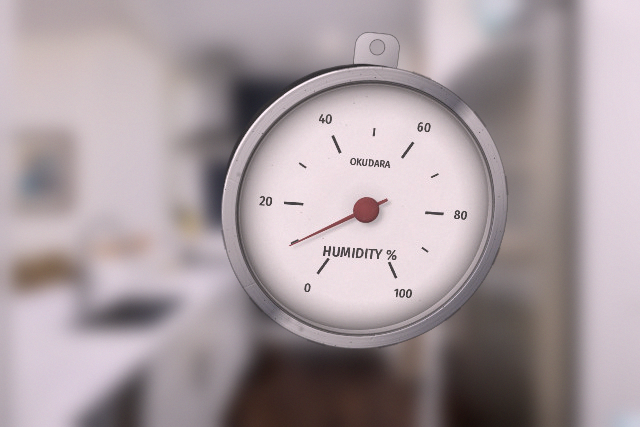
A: 10,%
